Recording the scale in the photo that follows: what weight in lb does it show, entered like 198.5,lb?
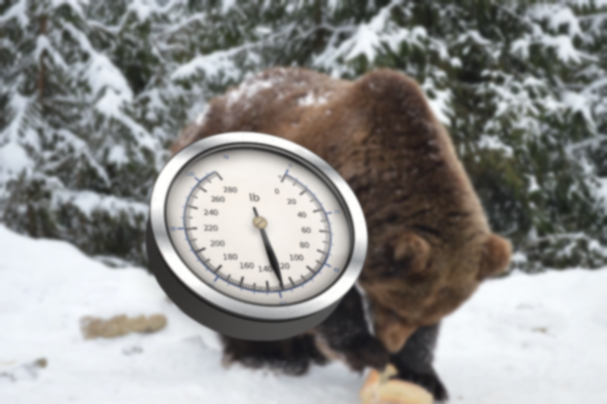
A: 130,lb
